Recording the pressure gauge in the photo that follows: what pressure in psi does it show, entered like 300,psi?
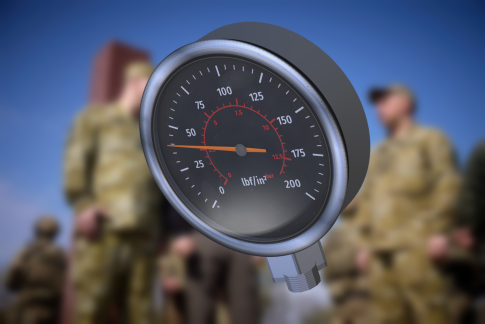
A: 40,psi
